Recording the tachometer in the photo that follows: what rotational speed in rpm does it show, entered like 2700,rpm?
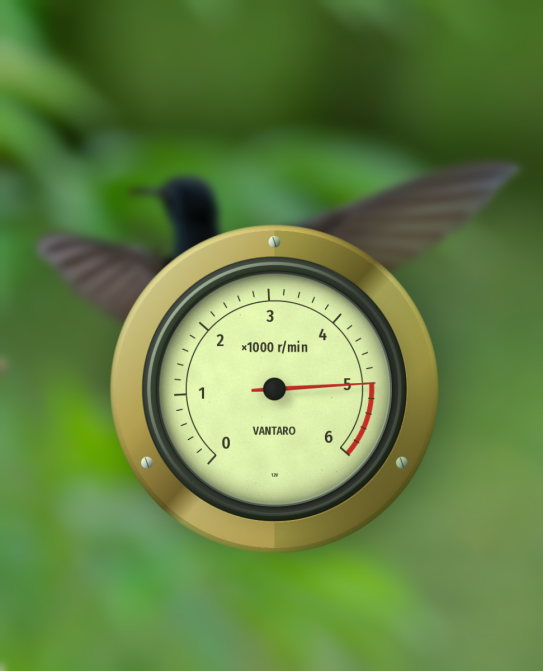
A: 5000,rpm
